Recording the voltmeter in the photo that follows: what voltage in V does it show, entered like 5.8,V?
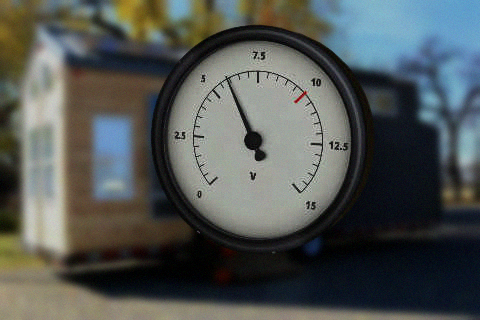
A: 6,V
